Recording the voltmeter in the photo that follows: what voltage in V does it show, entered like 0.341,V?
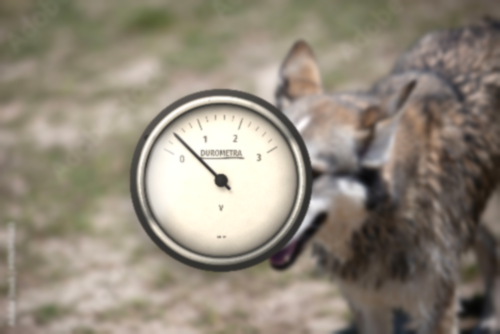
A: 0.4,V
